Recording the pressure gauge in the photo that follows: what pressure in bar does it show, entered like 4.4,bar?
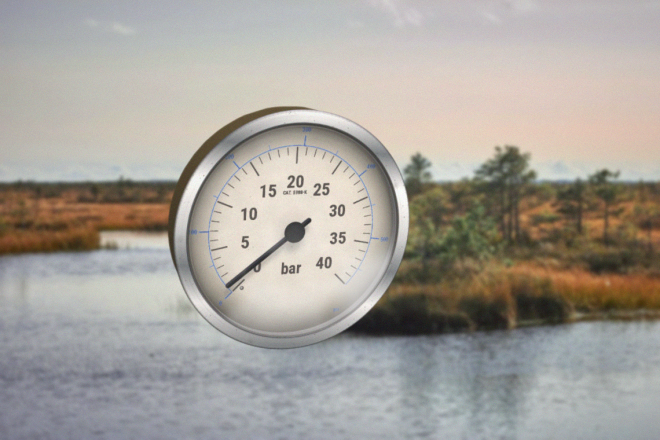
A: 1,bar
